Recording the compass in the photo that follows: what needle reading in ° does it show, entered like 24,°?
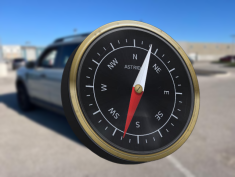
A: 200,°
